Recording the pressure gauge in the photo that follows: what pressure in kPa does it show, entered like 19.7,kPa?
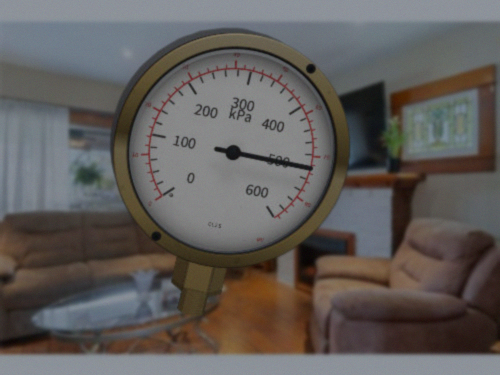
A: 500,kPa
